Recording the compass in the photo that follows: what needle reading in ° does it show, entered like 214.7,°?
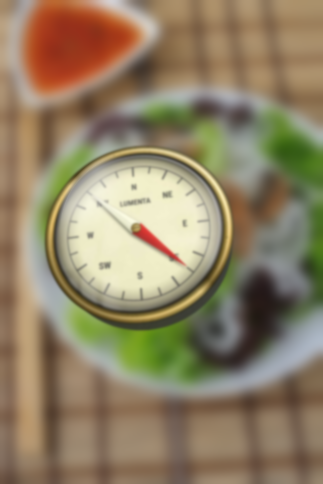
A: 135,°
